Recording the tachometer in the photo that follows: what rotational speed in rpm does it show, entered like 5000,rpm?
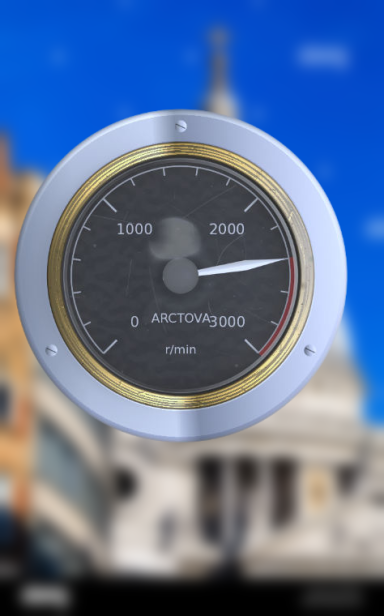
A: 2400,rpm
